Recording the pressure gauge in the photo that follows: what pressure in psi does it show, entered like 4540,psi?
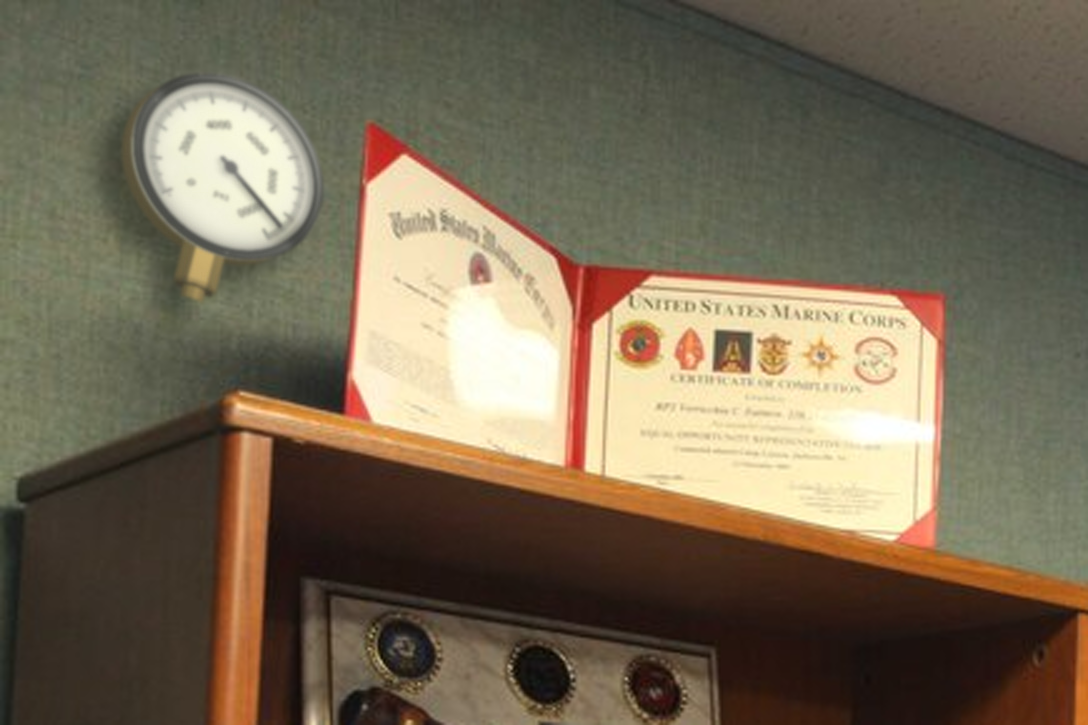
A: 9500,psi
